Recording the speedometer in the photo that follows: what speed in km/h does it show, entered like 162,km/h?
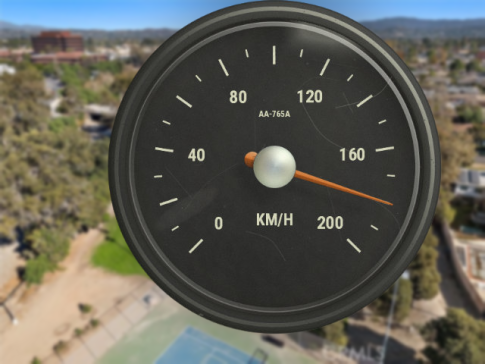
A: 180,km/h
